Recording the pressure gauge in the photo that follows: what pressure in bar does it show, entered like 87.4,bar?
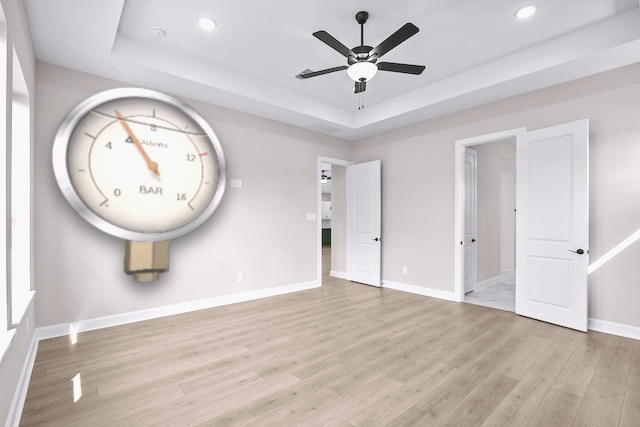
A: 6,bar
